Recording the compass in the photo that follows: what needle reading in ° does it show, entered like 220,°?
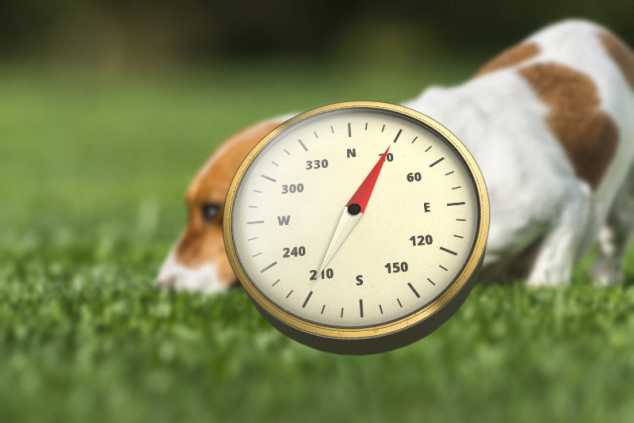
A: 30,°
